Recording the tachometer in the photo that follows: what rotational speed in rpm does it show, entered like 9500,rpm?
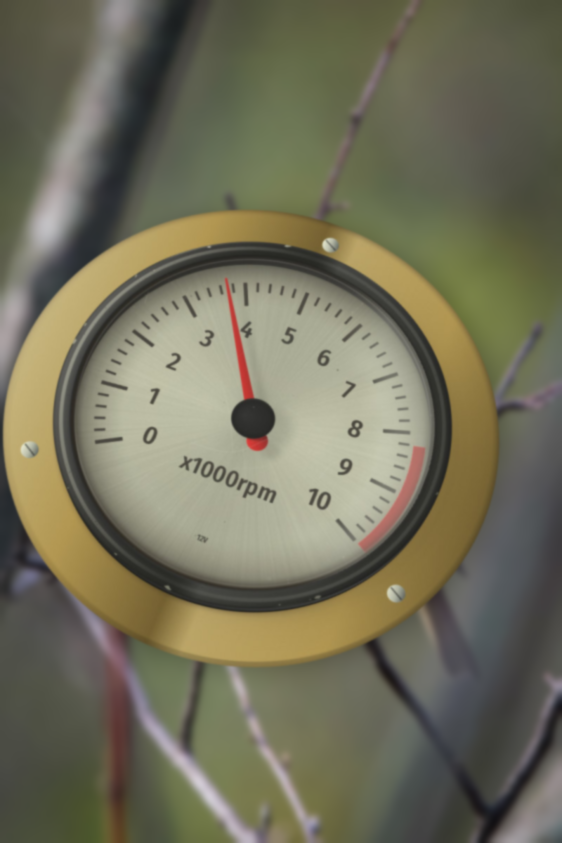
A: 3700,rpm
